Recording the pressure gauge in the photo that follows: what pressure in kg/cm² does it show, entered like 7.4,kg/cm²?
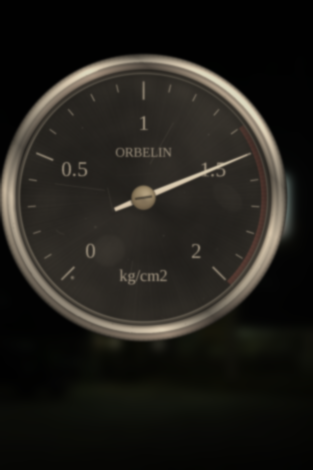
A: 1.5,kg/cm²
